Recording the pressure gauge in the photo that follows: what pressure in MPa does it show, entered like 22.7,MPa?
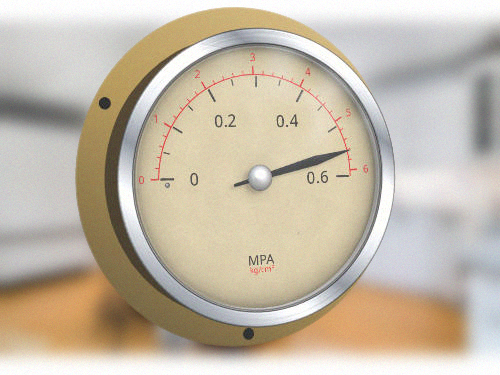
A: 0.55,MPa
